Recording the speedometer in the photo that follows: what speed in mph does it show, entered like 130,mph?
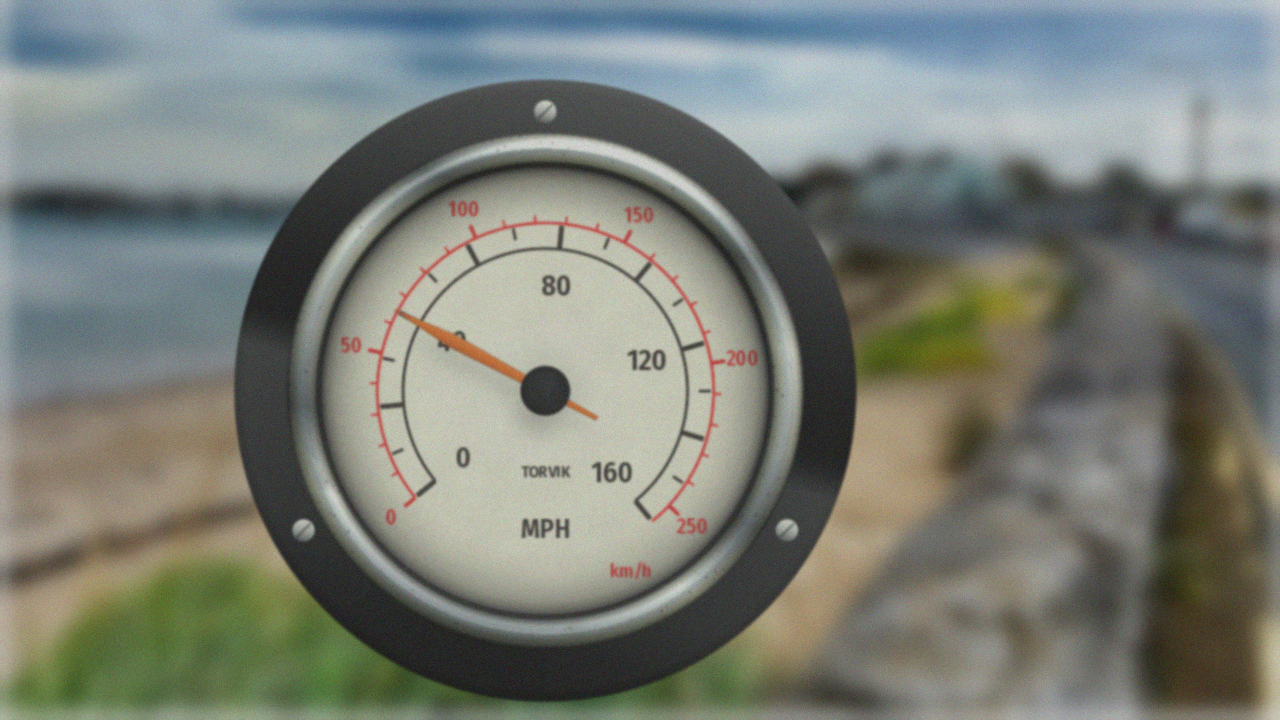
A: 40,mph
